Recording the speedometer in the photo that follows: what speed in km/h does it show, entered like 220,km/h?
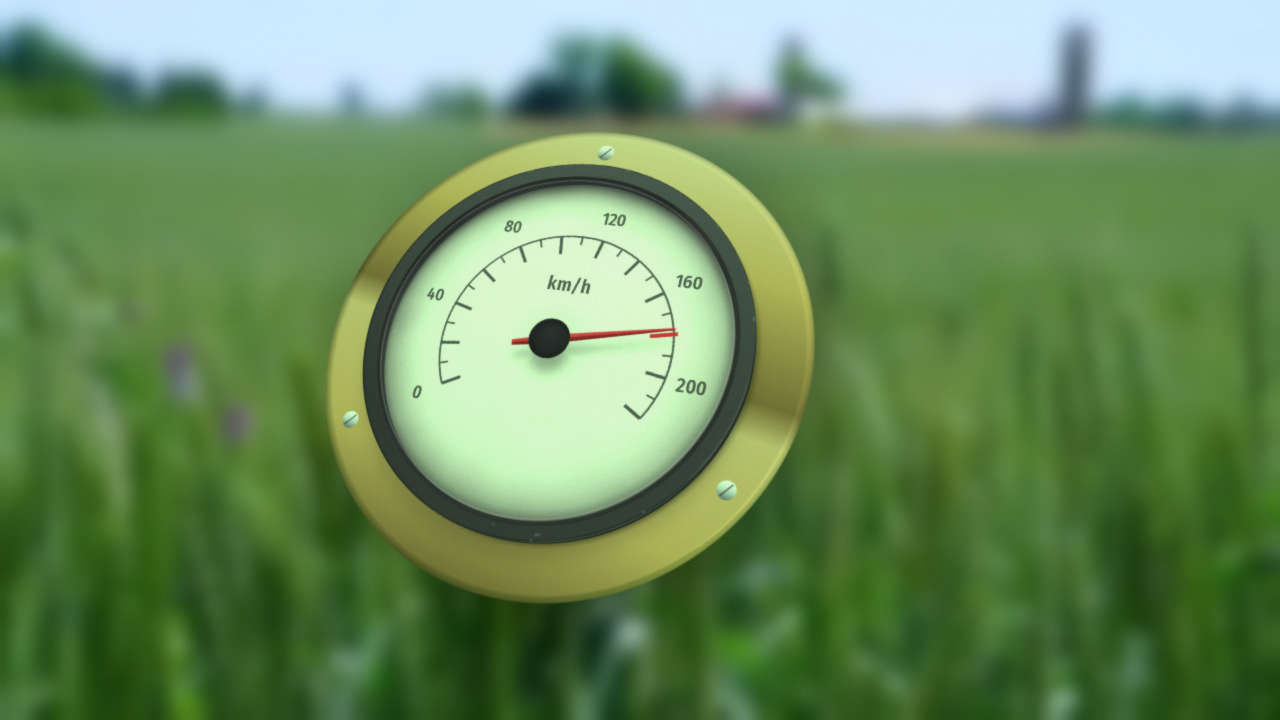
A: 180,km/h
